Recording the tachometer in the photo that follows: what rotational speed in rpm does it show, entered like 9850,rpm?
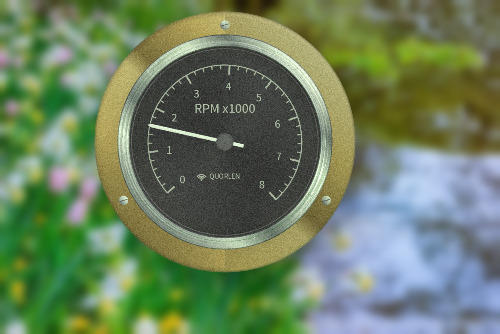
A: 1600,rpm
